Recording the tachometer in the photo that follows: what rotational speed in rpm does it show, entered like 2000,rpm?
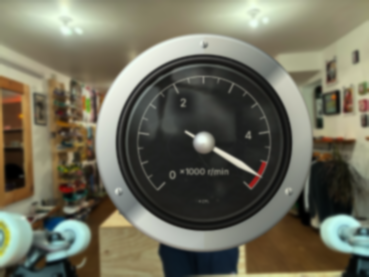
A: 4750,rpm
